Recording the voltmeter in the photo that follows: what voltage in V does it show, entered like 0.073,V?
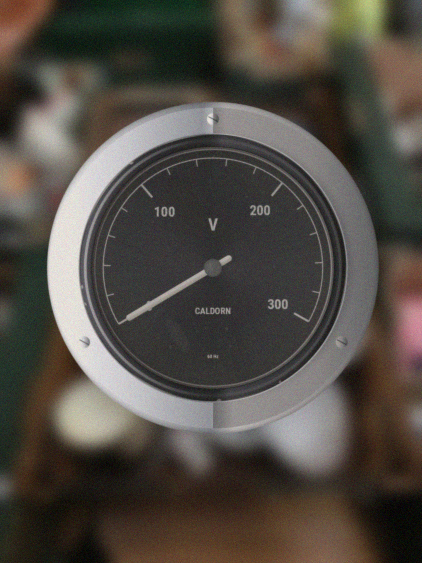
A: 0,V
